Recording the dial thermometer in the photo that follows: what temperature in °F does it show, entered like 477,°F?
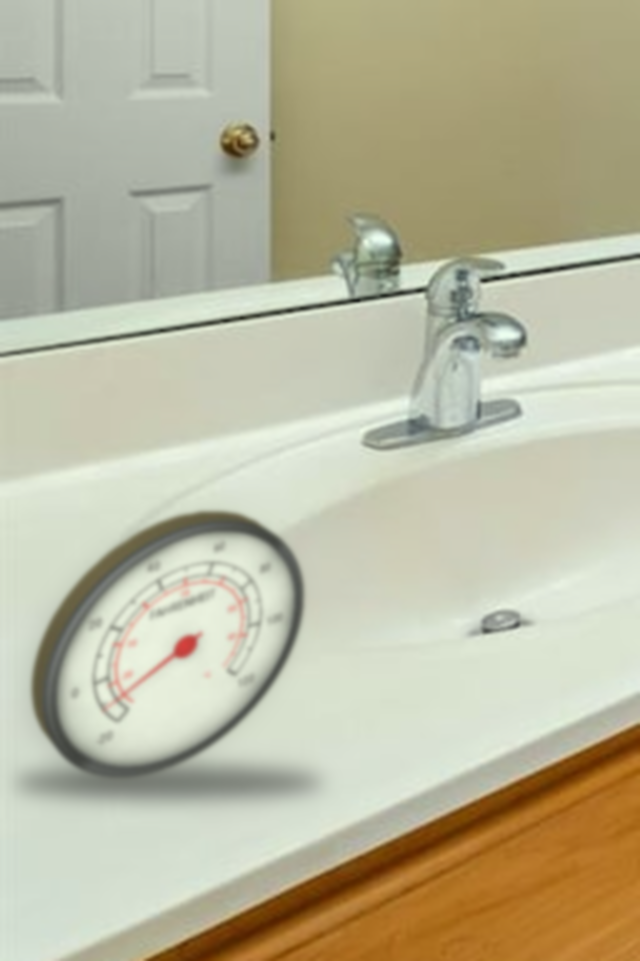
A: -10,°F
